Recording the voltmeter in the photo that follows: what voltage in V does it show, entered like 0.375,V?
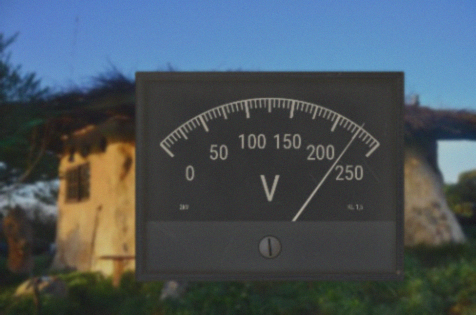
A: 225,V
